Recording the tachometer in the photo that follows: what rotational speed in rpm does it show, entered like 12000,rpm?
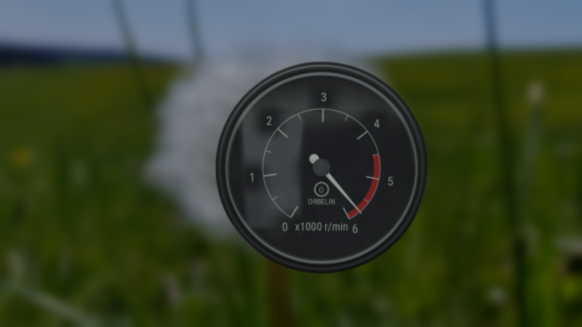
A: 5750,rpm
